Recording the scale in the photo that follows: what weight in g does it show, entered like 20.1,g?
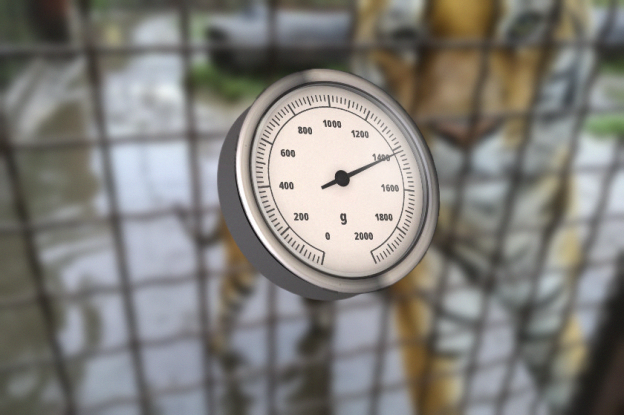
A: 1420,g
